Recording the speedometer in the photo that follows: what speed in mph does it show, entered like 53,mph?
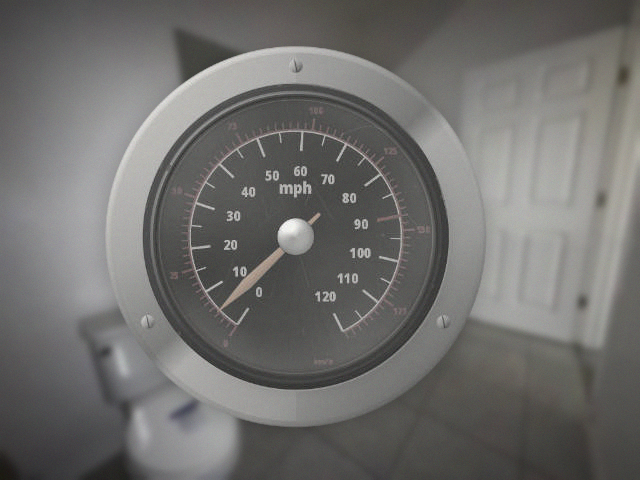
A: 5,mph
